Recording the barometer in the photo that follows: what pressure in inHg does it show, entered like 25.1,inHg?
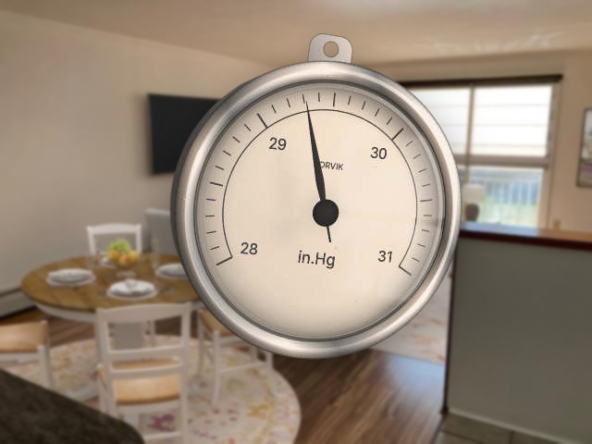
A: 29.3,inHg
